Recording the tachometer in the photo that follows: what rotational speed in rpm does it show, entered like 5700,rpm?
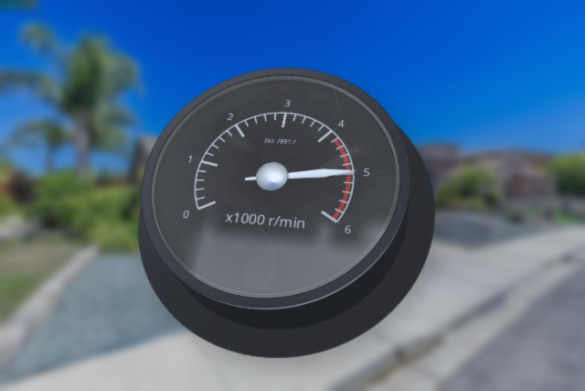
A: 5000,rpm
